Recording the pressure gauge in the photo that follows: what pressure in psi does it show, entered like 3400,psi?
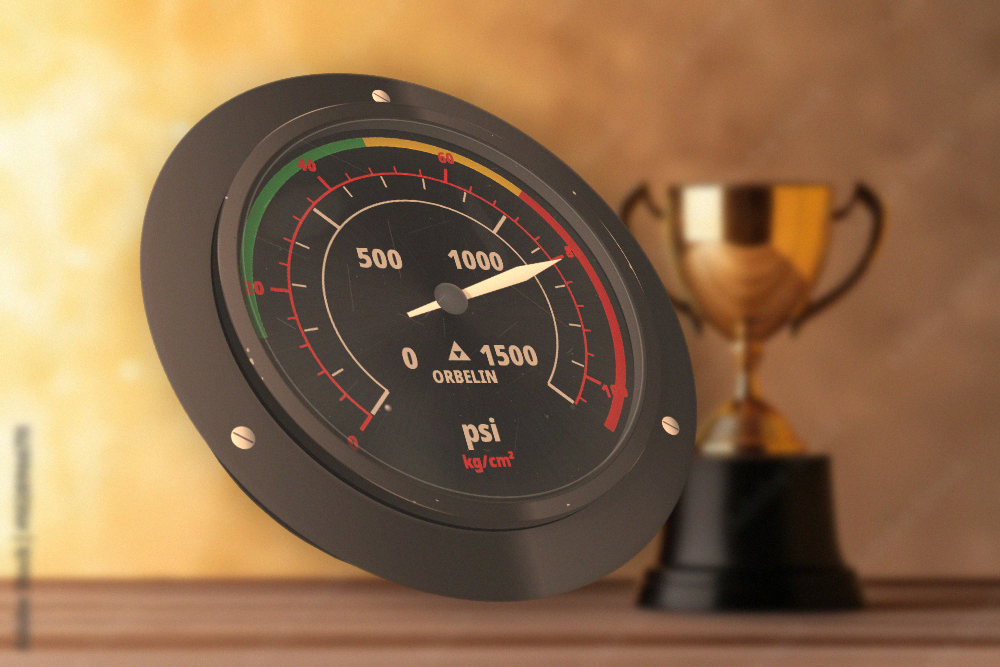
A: 1150,psi
